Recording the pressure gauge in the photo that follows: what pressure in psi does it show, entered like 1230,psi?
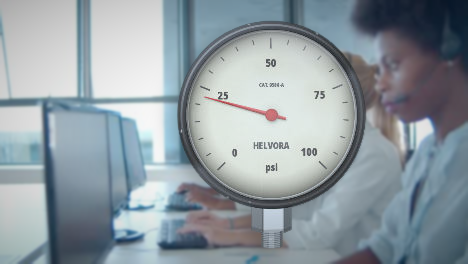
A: 22.5,psi
